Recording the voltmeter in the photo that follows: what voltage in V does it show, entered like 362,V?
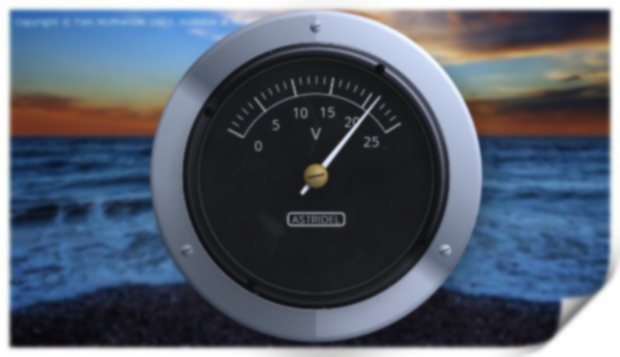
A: 21,V
